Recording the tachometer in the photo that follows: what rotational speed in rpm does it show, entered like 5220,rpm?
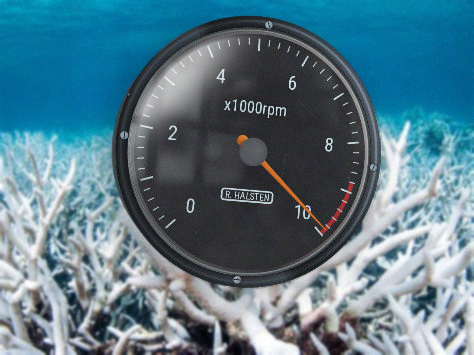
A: 9900,rpm
